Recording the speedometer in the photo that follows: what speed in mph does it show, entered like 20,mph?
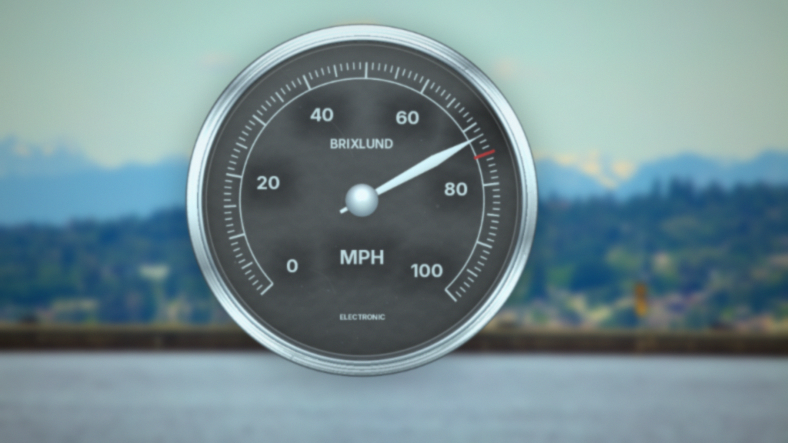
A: 72,mph
